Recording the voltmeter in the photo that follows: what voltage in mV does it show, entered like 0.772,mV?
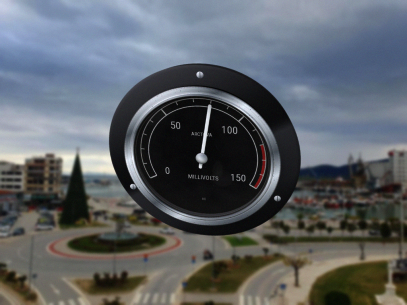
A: 80,mV
